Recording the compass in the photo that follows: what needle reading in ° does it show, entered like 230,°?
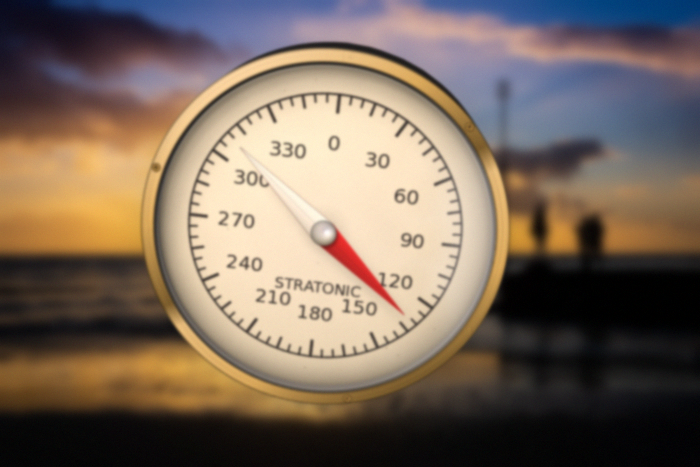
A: 130,°
